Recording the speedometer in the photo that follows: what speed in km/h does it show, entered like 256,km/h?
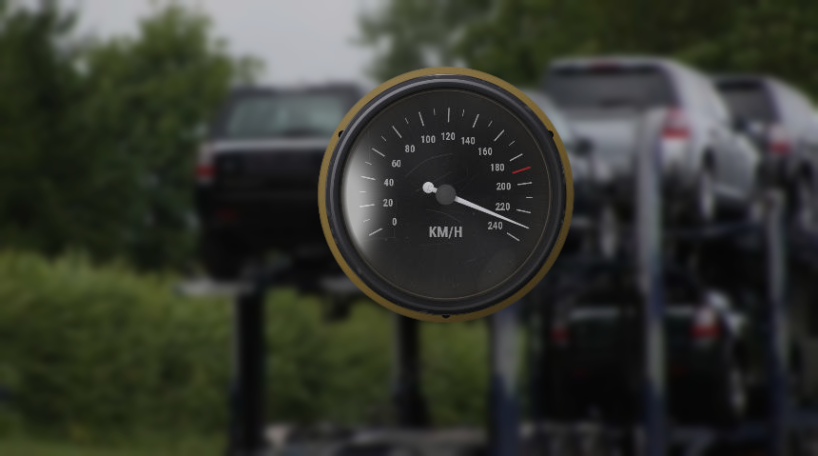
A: 230,km/h
